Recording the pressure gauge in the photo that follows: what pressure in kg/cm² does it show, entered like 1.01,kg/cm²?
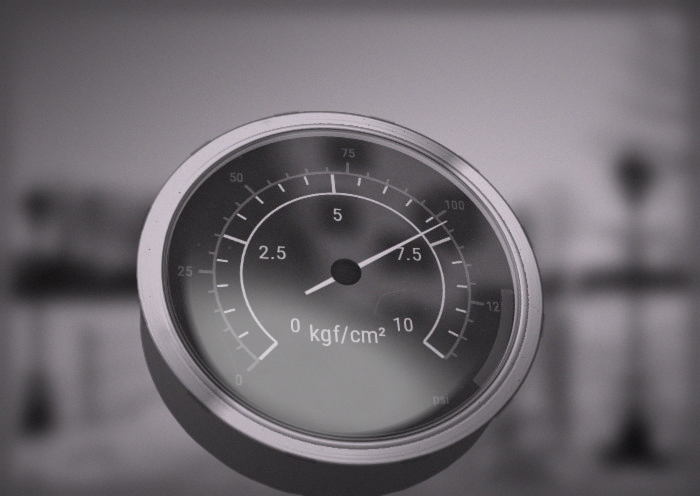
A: 7.25,kg/cm²
